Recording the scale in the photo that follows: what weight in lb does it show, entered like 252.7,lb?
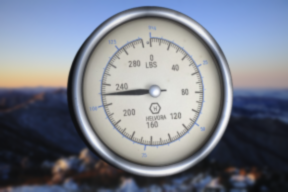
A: 230,lb
